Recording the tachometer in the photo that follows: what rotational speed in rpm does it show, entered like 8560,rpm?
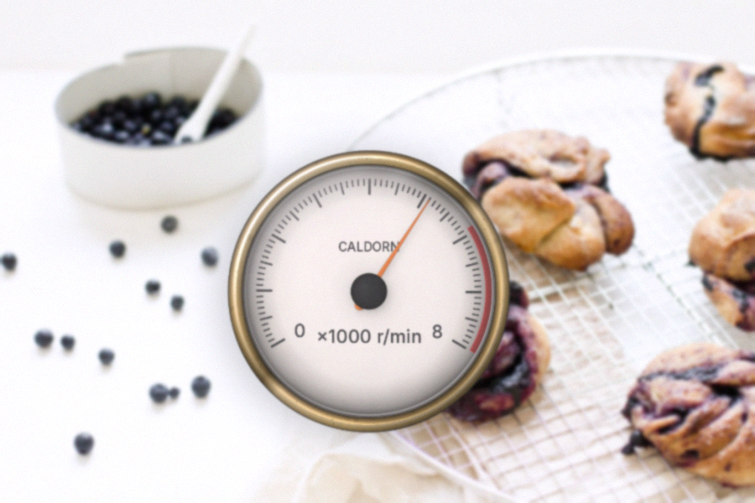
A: 5100,rpm
